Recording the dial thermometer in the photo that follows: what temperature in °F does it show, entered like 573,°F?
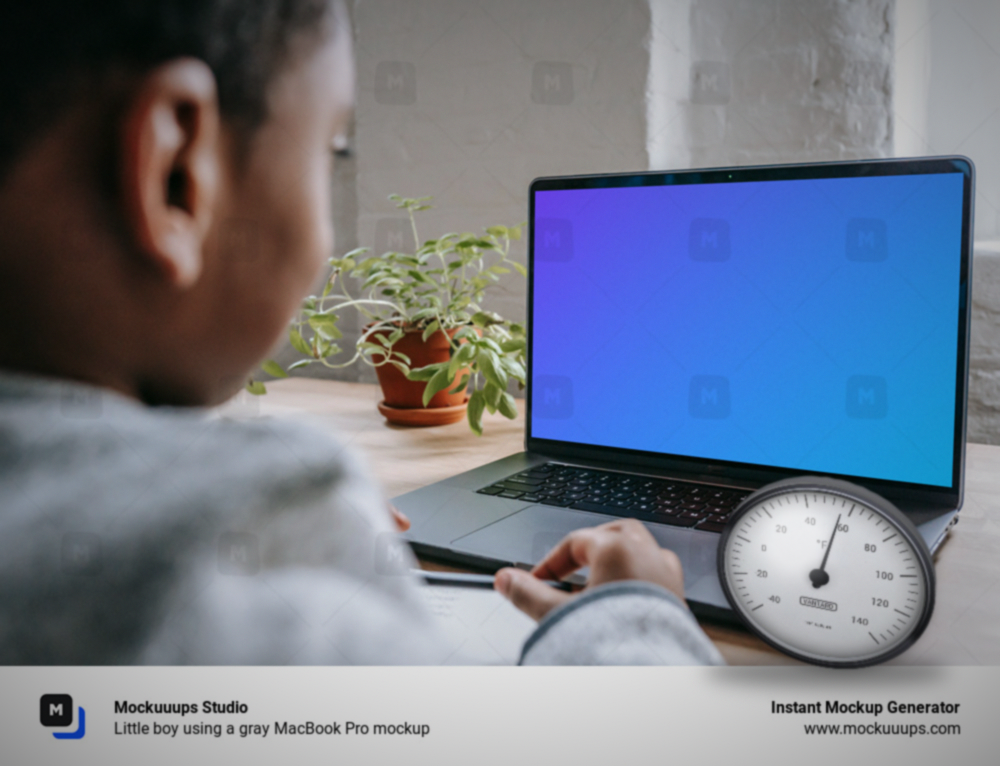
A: 56,°F
